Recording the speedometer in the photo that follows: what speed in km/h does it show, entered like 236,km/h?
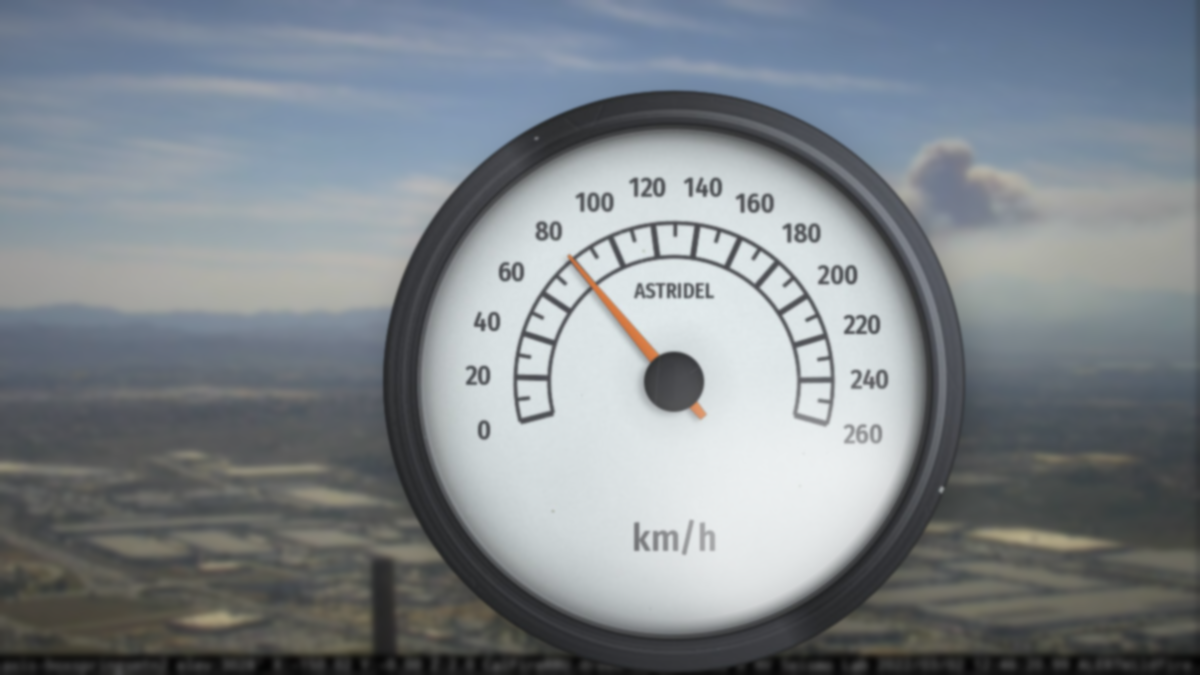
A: 80,km/h
